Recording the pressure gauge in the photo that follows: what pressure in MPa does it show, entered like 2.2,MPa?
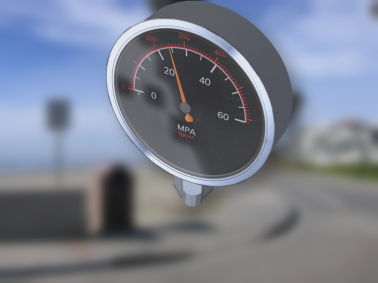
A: 25,MPa
